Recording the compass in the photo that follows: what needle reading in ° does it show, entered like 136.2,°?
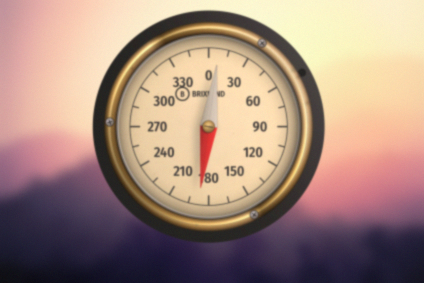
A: 187.5,°
